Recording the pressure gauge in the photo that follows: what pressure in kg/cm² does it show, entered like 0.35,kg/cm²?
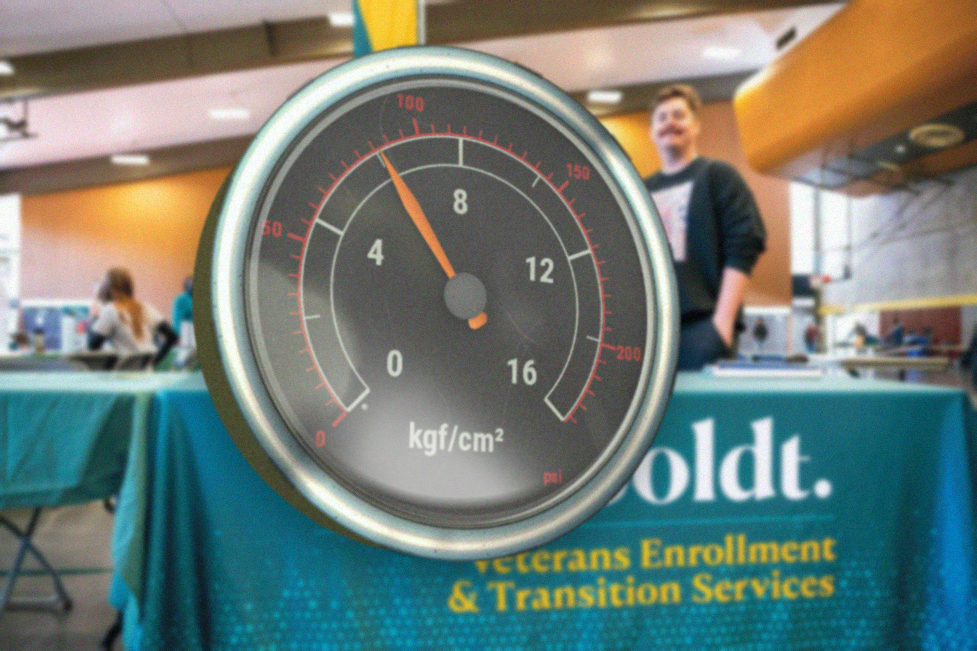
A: 6,kg/cm²
